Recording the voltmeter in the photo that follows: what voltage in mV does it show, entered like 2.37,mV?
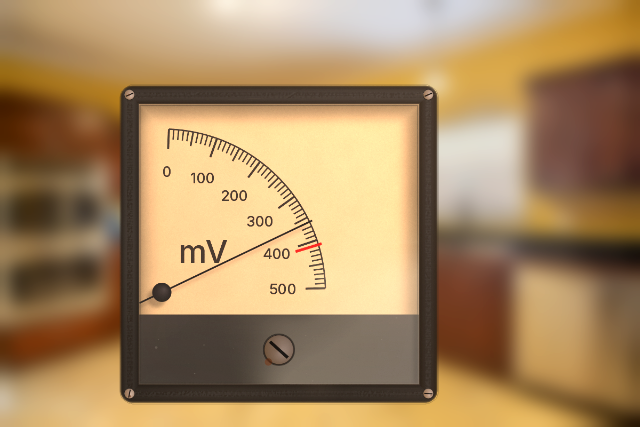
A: 360,mV
